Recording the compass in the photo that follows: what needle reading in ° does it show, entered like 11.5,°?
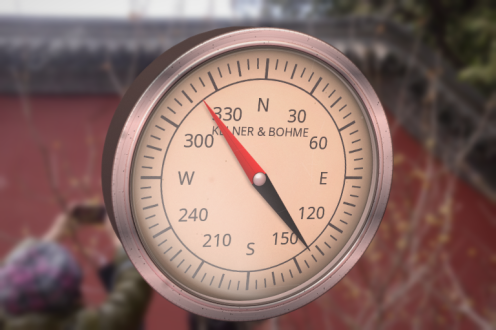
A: 320,°
